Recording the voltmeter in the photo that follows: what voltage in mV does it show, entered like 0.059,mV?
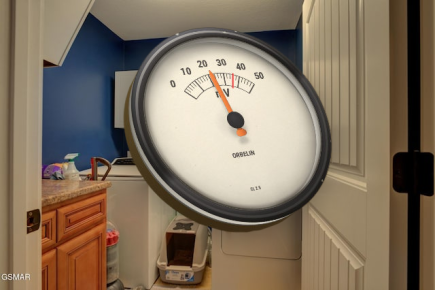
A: 20,mV
